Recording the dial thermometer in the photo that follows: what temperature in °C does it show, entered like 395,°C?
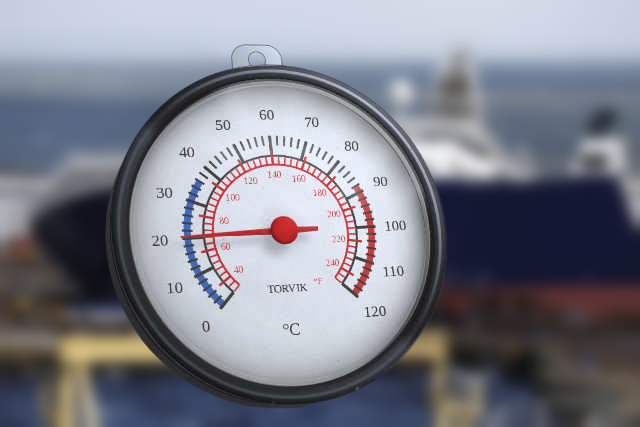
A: 20,°C
